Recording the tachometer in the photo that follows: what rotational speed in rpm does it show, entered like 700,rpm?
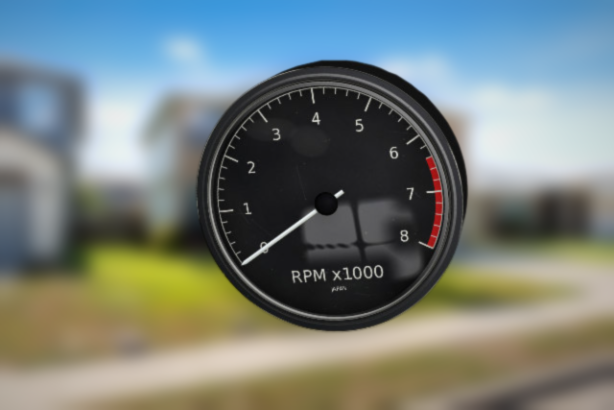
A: 0,rpm
